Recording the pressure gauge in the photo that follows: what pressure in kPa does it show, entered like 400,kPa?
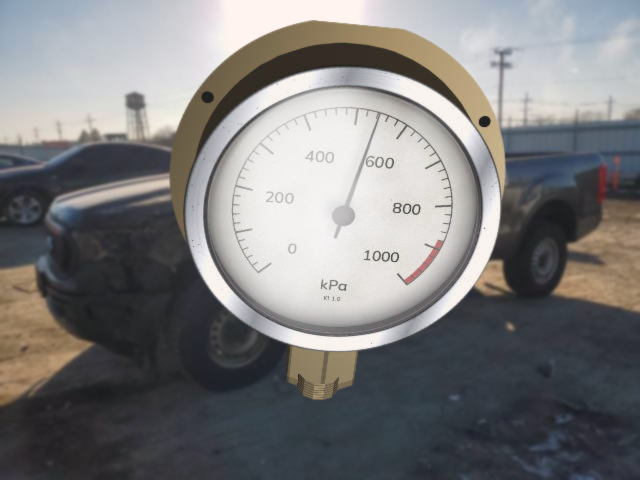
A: 540,kPa
